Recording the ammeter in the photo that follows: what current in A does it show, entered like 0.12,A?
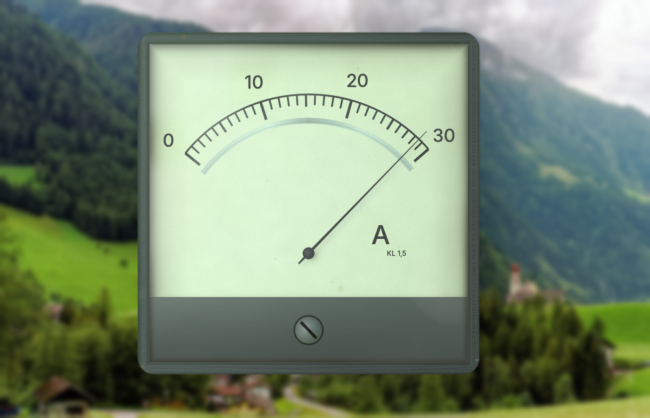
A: 28.5,A
